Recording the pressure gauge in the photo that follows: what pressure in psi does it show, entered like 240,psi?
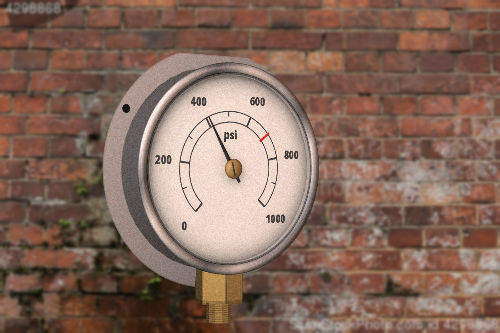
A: 400,psi
